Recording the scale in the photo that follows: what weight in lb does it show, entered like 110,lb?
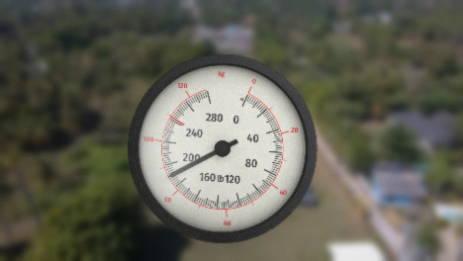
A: 190,lb
